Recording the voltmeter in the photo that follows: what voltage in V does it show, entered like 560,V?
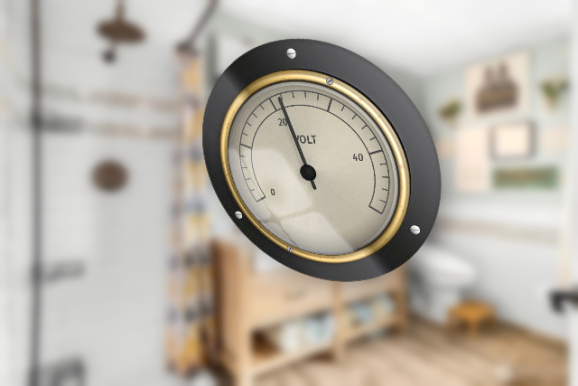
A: 22,V
